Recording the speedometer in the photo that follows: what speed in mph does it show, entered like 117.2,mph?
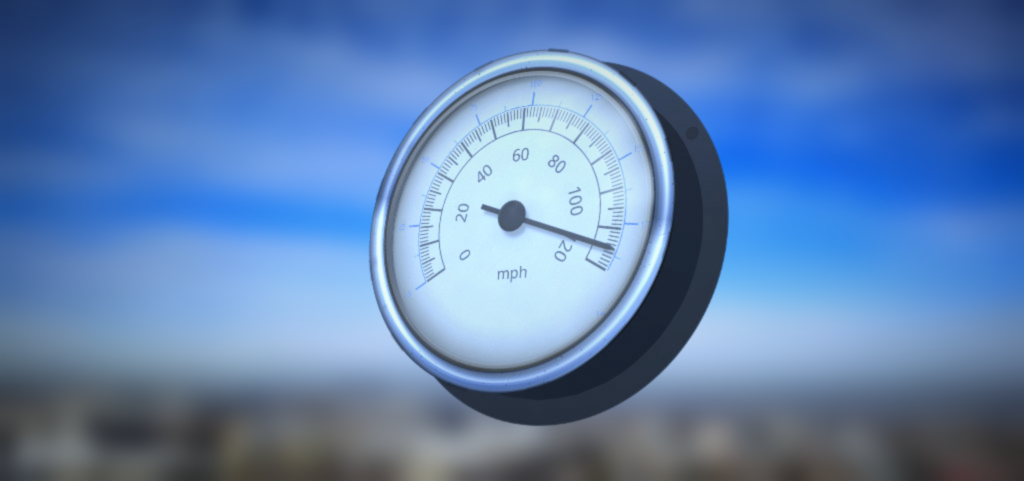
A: 115,mph
